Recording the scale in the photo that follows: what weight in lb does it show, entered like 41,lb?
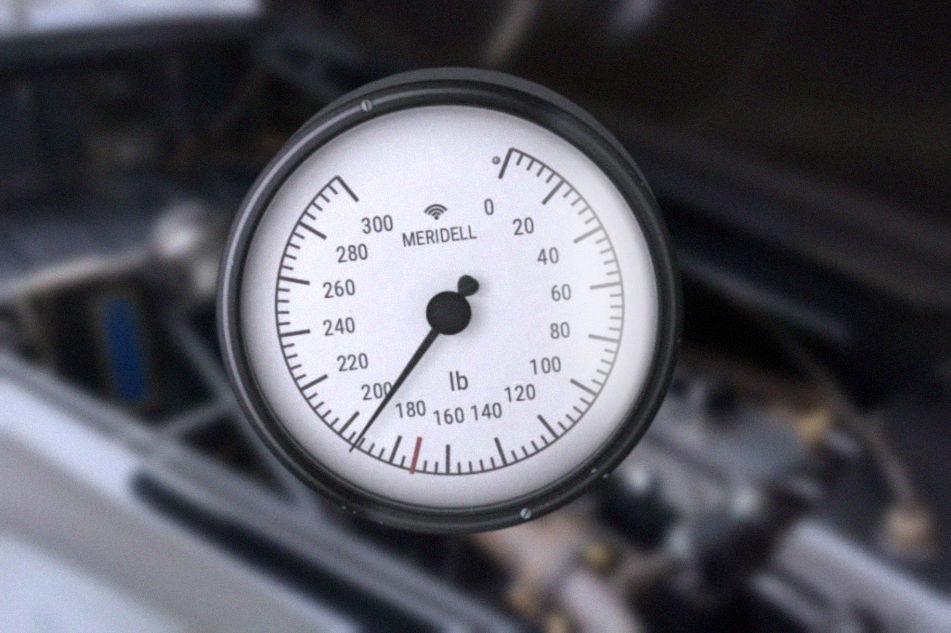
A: 194,lb
